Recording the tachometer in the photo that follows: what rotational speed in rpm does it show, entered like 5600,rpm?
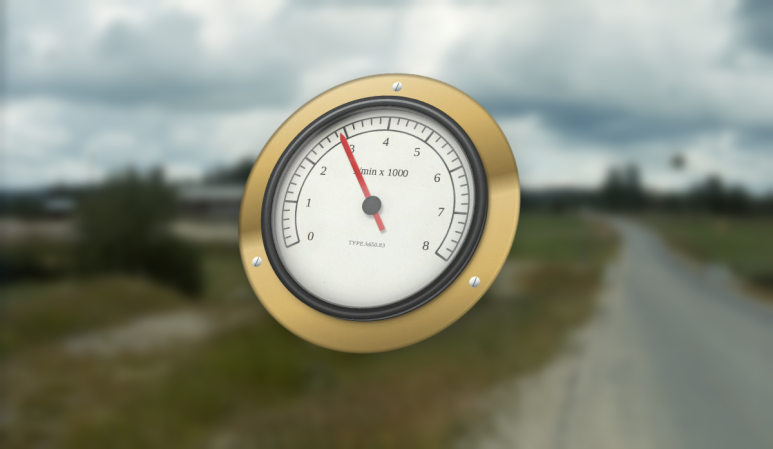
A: 2900,rpm
